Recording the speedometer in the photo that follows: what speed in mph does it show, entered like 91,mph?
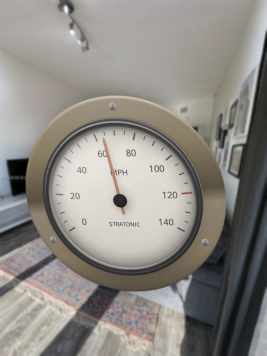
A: 65,mph
